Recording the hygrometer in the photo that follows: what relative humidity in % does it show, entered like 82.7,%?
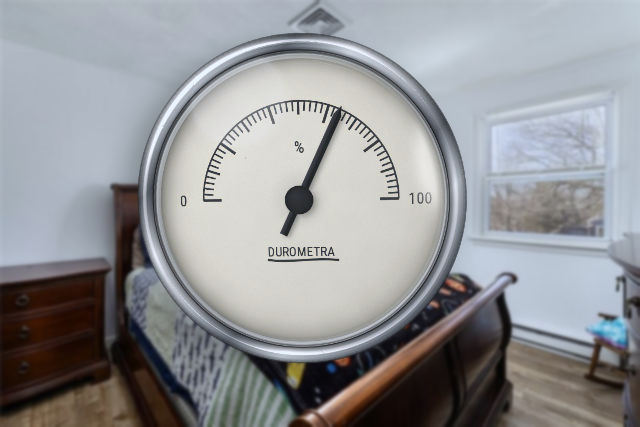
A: 64,%
